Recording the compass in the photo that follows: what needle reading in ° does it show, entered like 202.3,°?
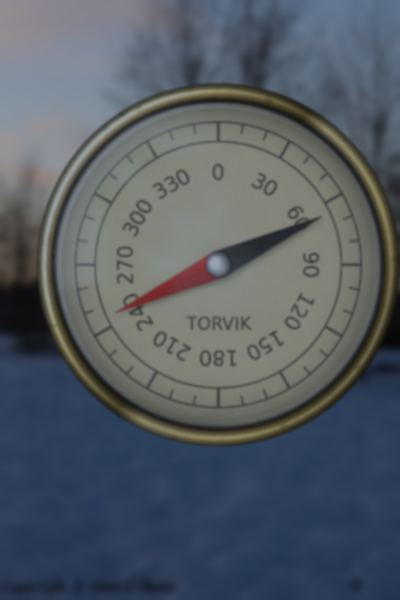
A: 245,°
